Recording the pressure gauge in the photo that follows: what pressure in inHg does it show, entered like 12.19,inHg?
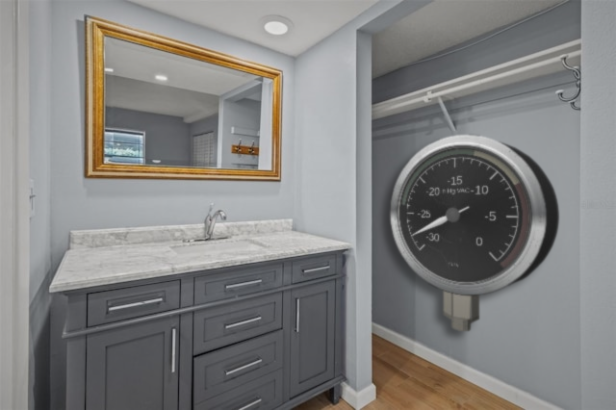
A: -28,inHg
